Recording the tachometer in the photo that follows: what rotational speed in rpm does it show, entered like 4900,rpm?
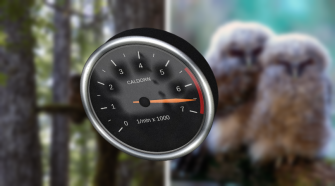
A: 6500,rpm
